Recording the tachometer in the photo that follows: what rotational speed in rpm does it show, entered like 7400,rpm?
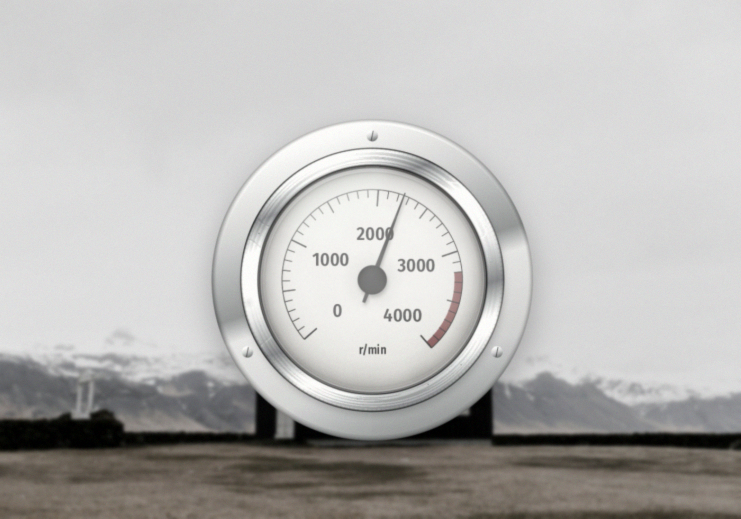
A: 2250,rpm
